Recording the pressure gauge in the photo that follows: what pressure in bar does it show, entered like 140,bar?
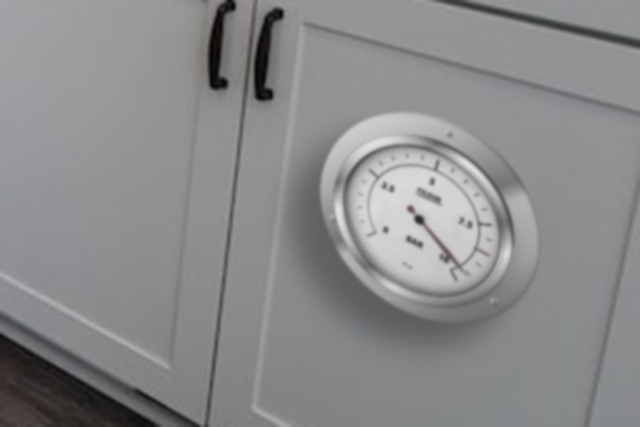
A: 9.5,bar
